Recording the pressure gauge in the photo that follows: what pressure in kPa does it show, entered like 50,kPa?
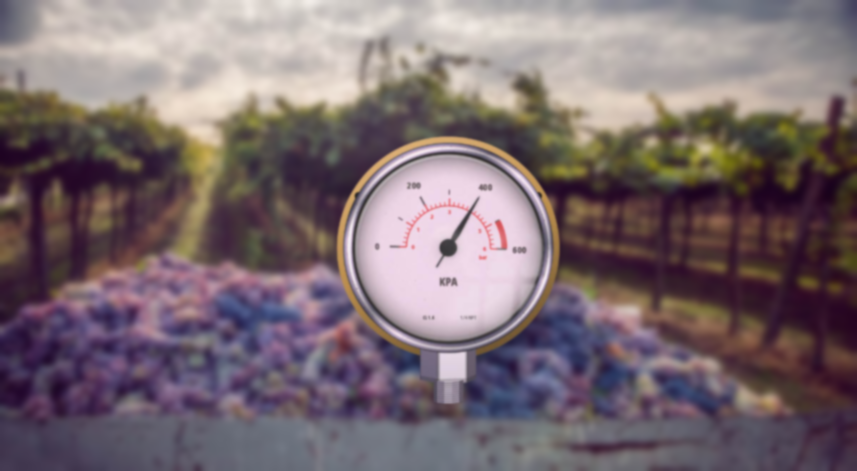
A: 400,kPa
